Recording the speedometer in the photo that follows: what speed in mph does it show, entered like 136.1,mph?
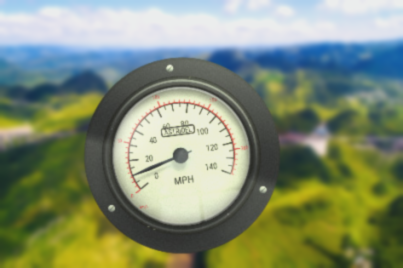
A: 10,mph
